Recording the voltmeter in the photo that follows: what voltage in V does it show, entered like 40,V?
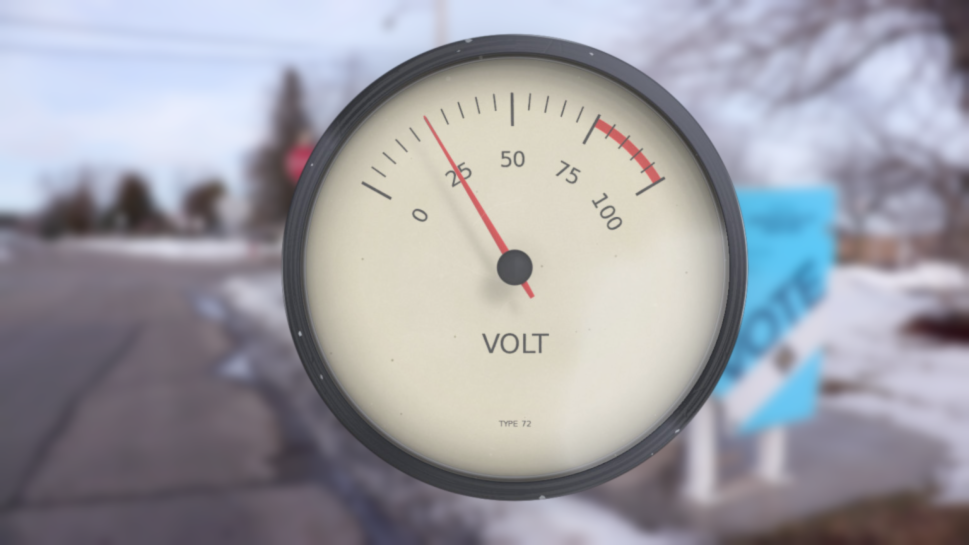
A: 25,V
